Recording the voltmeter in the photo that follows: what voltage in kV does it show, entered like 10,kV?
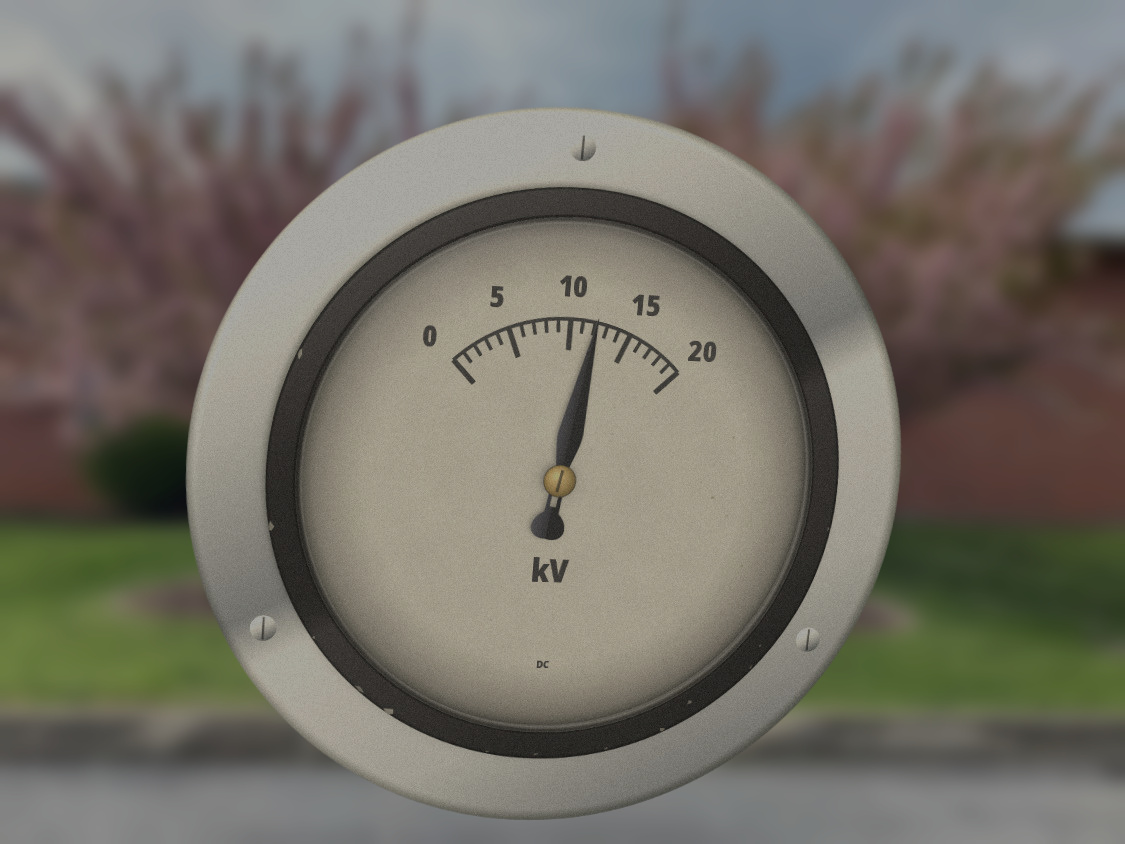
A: 12,kV
